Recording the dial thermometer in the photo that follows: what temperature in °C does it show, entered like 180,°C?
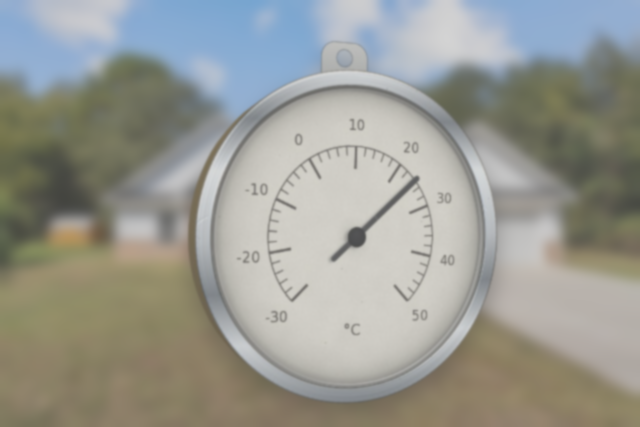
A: 24,°C
